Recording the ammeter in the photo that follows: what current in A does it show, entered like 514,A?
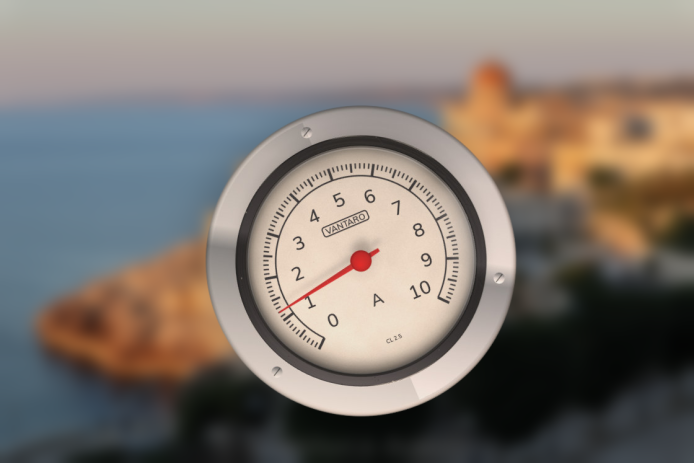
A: 1.2,A
